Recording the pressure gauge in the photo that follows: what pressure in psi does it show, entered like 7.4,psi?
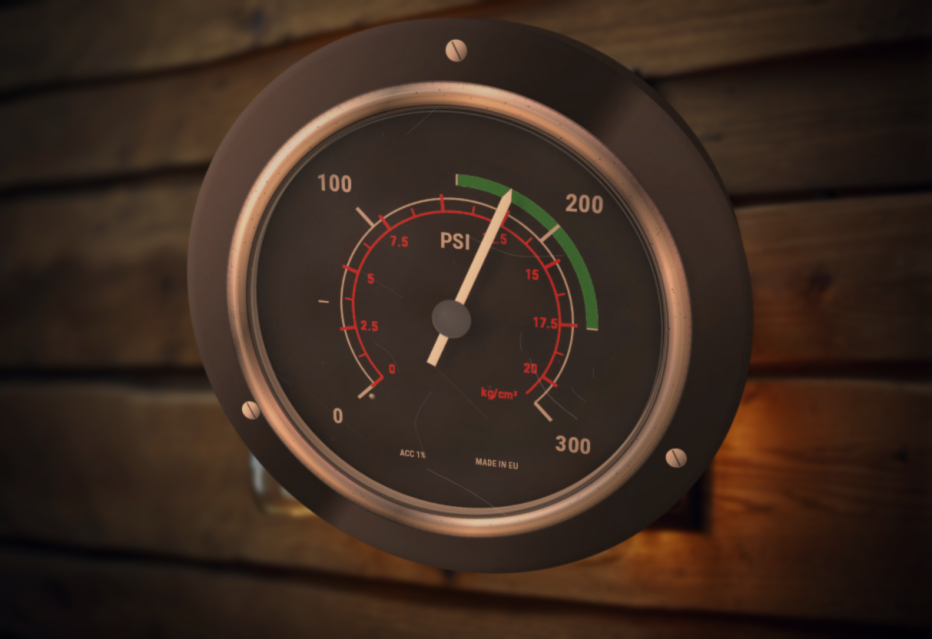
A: 175,psi
